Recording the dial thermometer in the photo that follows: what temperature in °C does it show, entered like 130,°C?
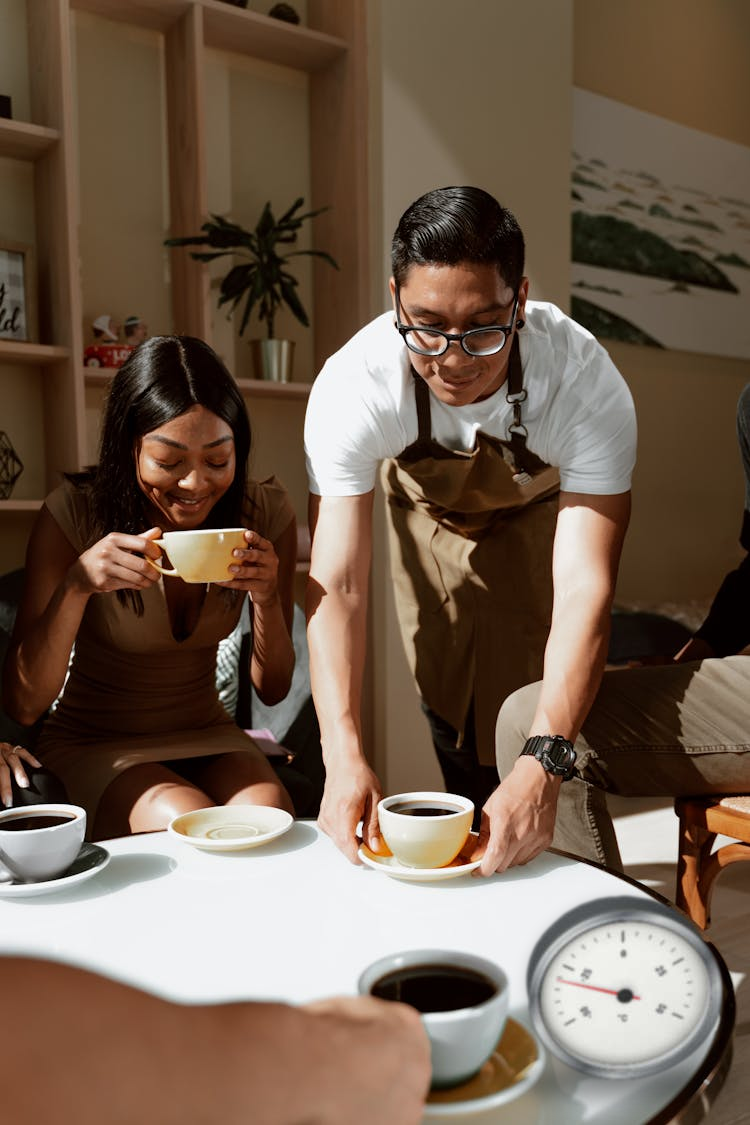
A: -30,°C
